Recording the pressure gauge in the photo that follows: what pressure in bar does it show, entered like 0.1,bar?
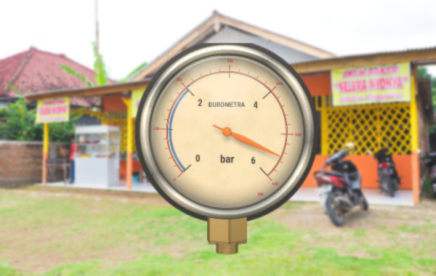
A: 5.5,bar
